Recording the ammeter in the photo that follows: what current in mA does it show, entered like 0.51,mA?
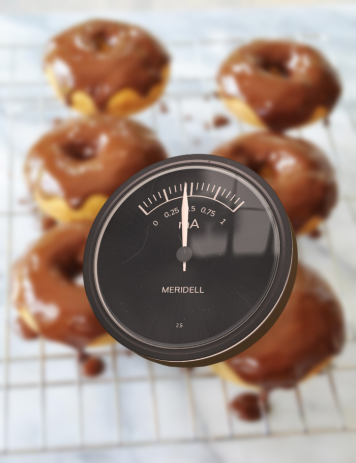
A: 0.45,mA
